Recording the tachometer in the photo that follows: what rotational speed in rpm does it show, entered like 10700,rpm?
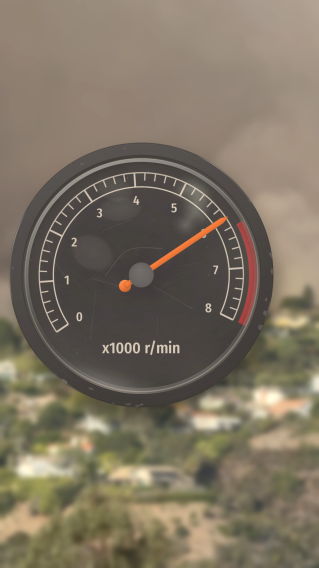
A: 6000,rpm
